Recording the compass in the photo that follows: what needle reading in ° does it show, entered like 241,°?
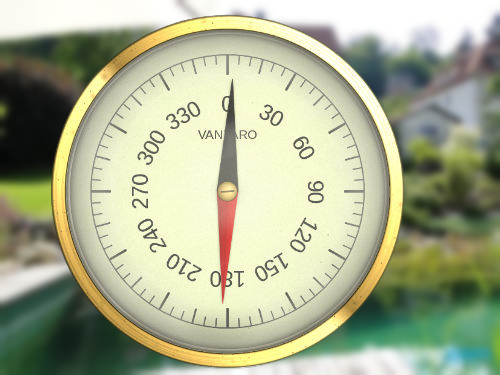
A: 182.5,°
